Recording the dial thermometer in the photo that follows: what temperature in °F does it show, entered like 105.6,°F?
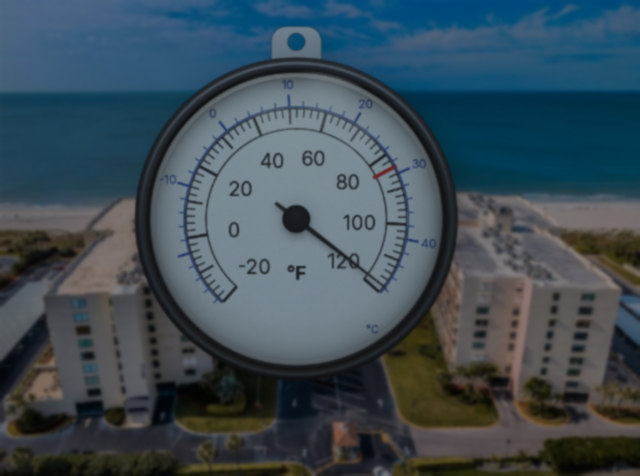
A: 118,°F
